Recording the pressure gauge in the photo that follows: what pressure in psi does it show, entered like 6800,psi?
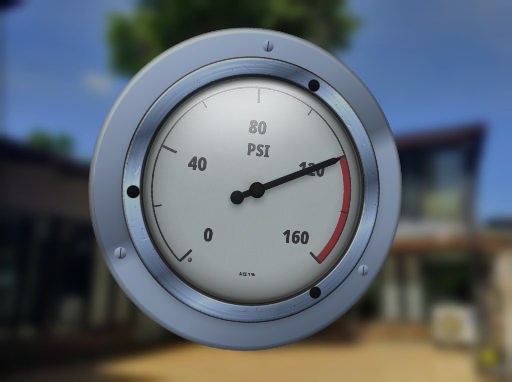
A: 120,psi
